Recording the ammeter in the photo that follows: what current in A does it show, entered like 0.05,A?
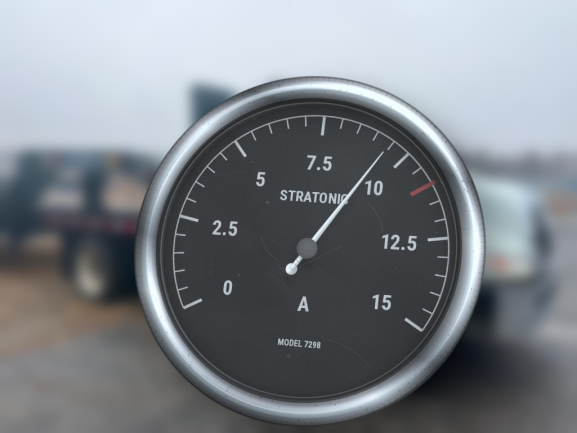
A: 9.5,A
